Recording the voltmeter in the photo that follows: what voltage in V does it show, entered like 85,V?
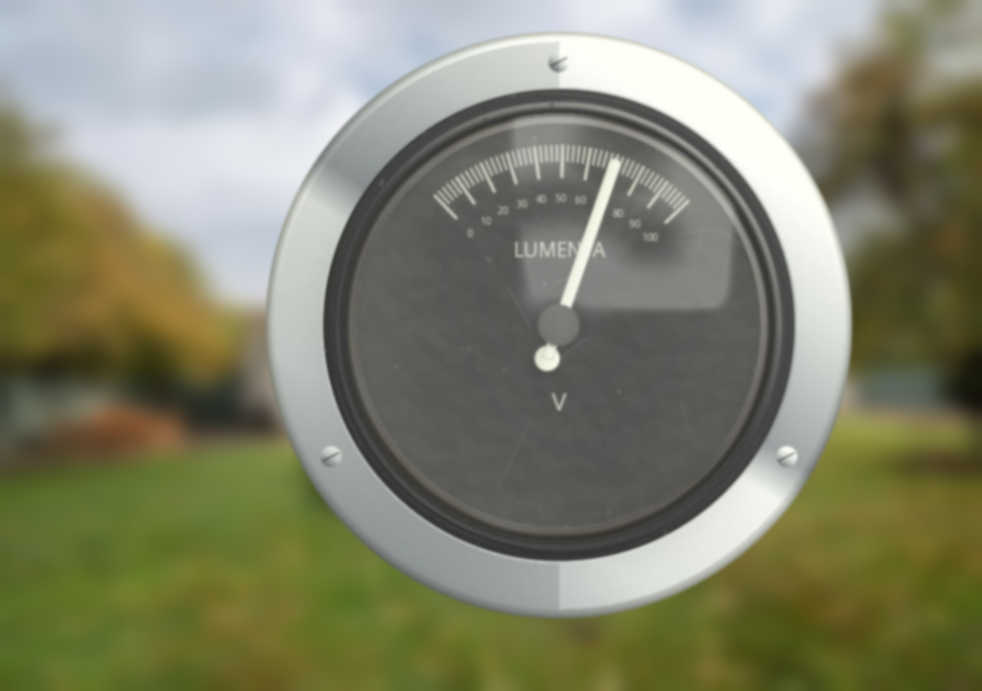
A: 70,V
